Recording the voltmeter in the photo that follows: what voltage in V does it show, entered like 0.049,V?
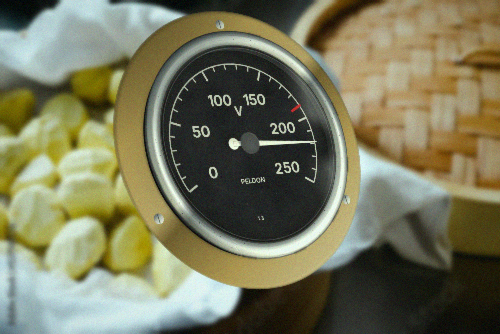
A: 220,V
